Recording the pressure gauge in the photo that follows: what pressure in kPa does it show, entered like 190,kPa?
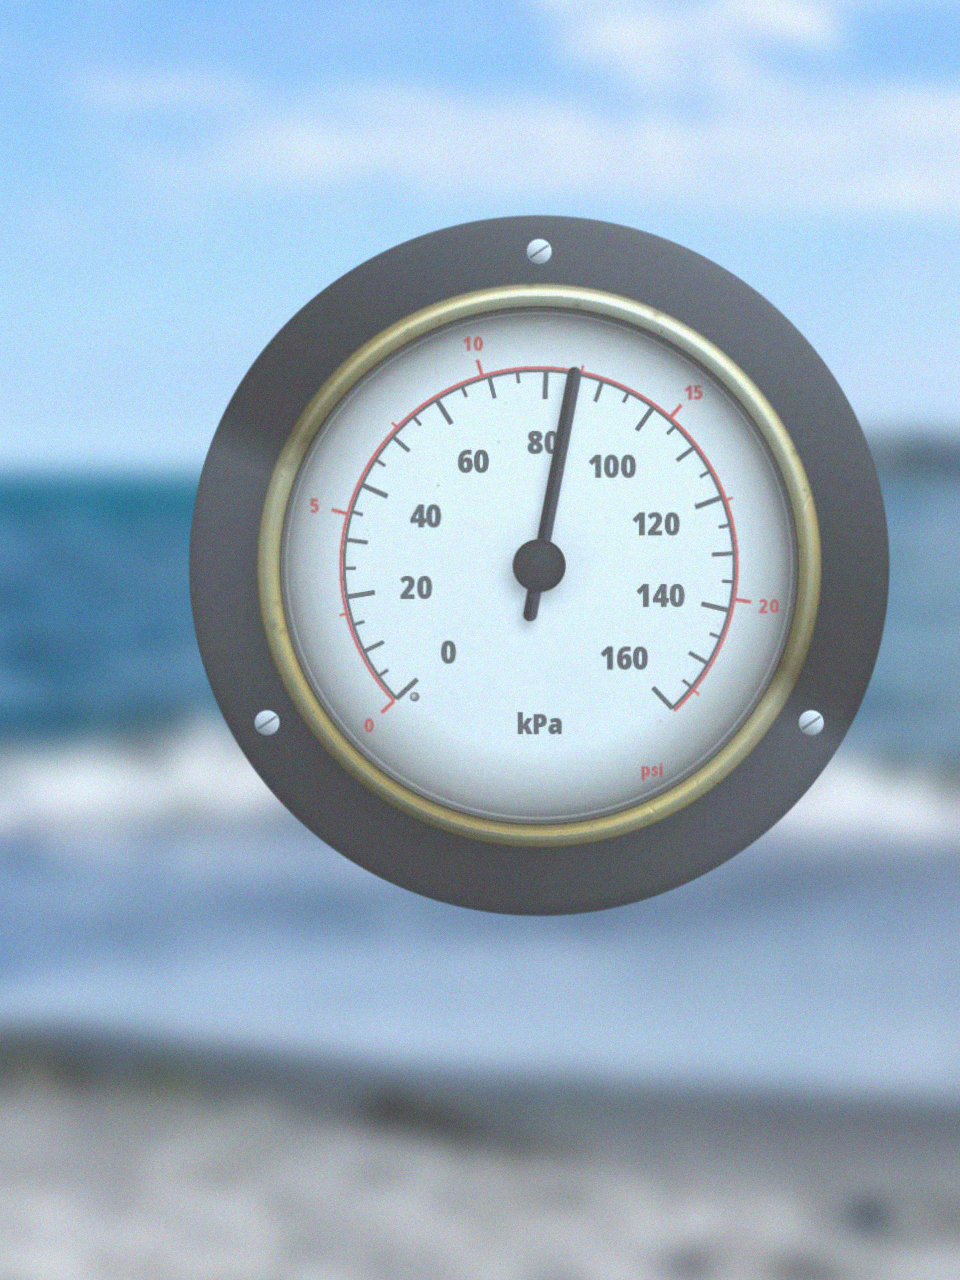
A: 85,kPa
